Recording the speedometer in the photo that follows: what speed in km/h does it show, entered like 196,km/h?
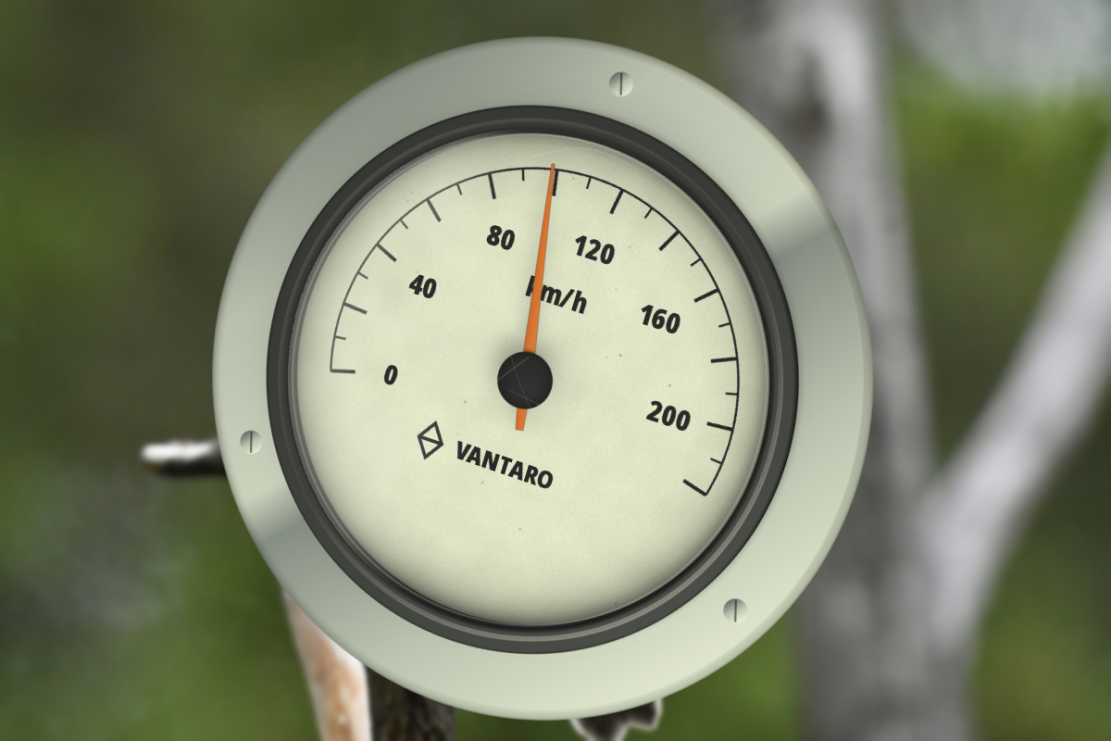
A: 100,km/h
